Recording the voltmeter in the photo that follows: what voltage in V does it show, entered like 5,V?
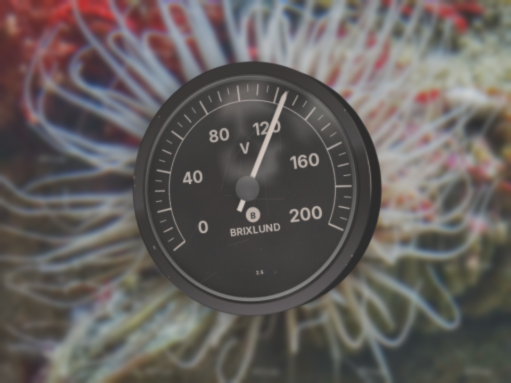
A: 125,V
